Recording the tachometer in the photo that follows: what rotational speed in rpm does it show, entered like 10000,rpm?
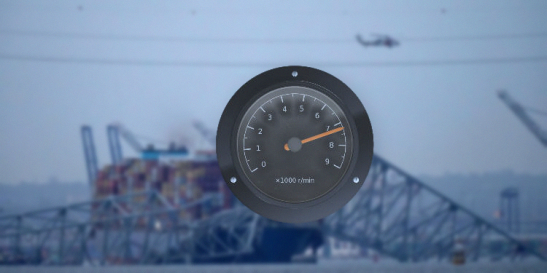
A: 7250,rpm
